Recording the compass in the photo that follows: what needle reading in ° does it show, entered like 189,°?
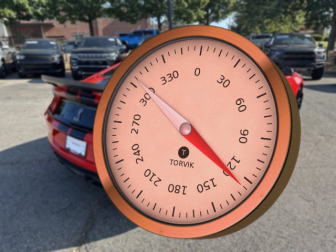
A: 125,°
